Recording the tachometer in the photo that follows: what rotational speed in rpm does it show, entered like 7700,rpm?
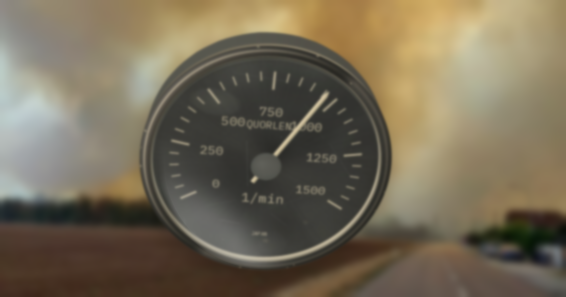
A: 950,rpm
